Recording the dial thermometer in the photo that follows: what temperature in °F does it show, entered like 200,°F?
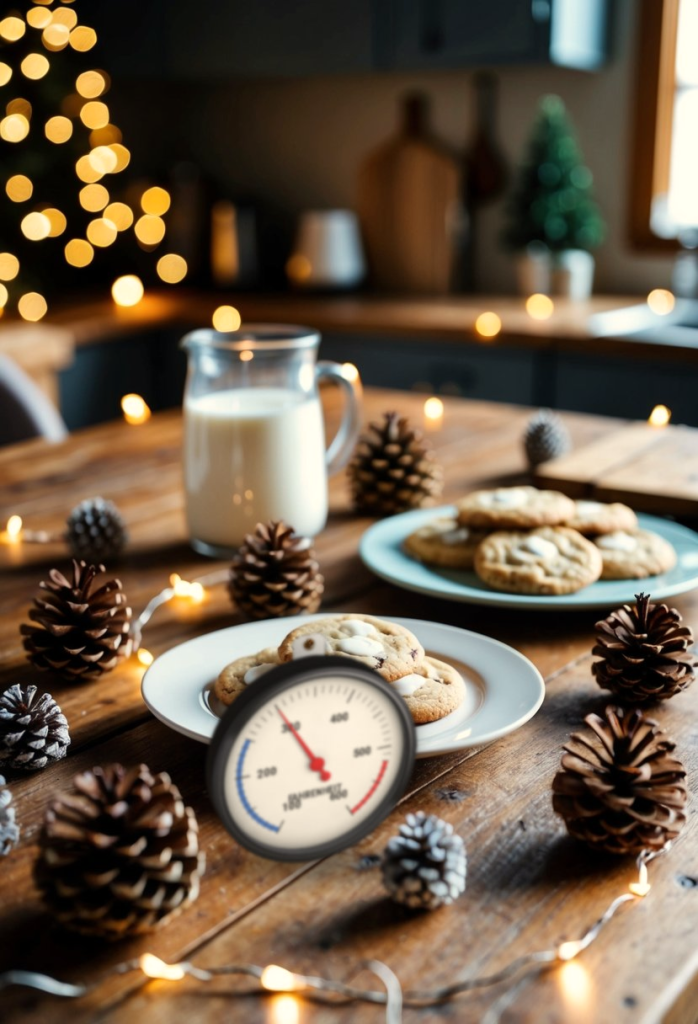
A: 300,°F
